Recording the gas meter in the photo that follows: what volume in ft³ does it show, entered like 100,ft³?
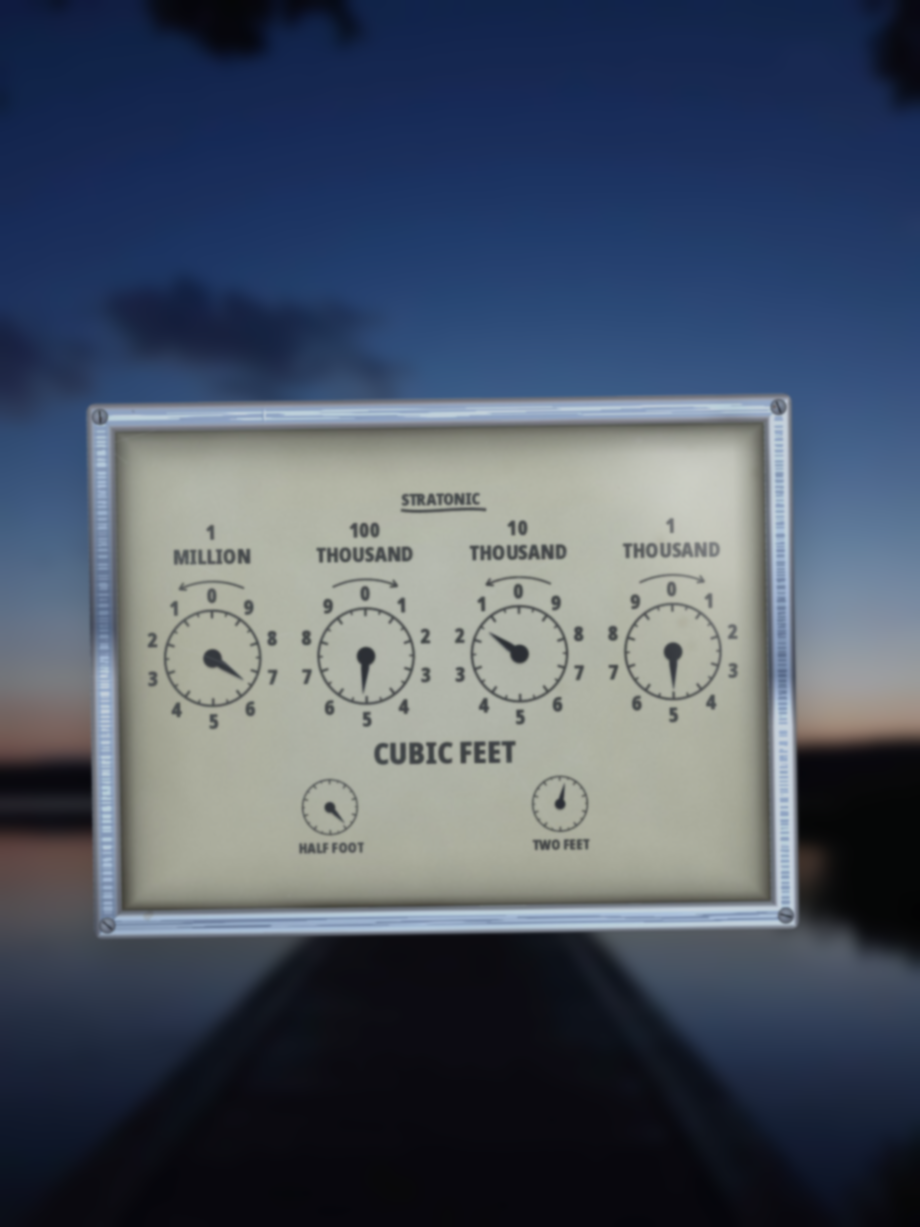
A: 651500,ft³
